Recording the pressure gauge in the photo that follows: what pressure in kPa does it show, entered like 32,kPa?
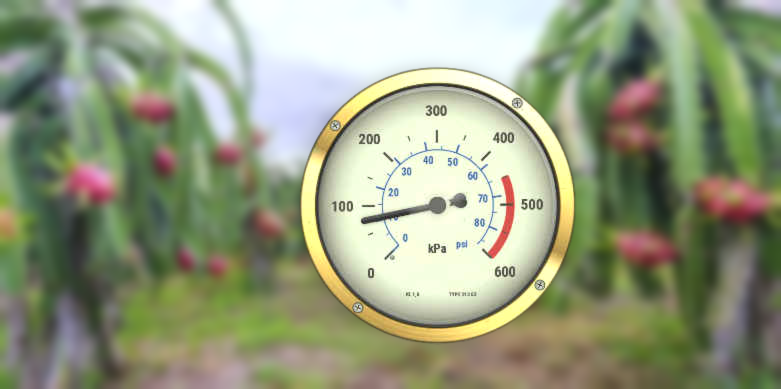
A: 75,kPa
